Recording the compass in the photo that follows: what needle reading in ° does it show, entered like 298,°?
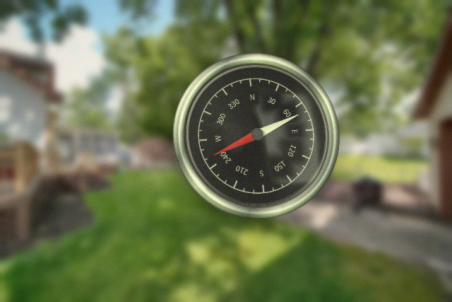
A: 250,°
